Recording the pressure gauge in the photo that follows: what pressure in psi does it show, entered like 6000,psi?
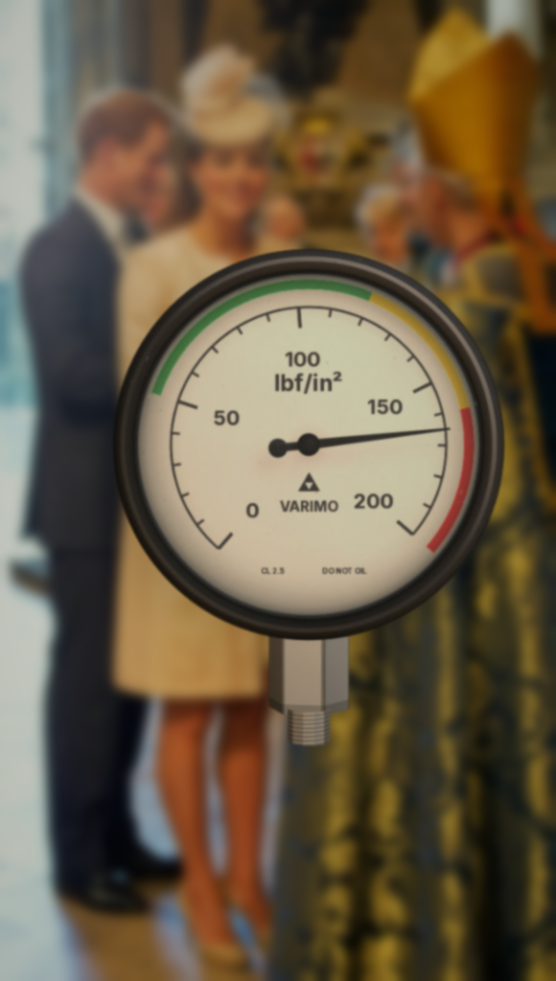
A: 165,psi
